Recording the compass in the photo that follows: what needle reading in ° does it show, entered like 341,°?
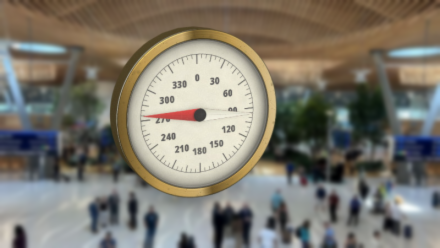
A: 275,°
